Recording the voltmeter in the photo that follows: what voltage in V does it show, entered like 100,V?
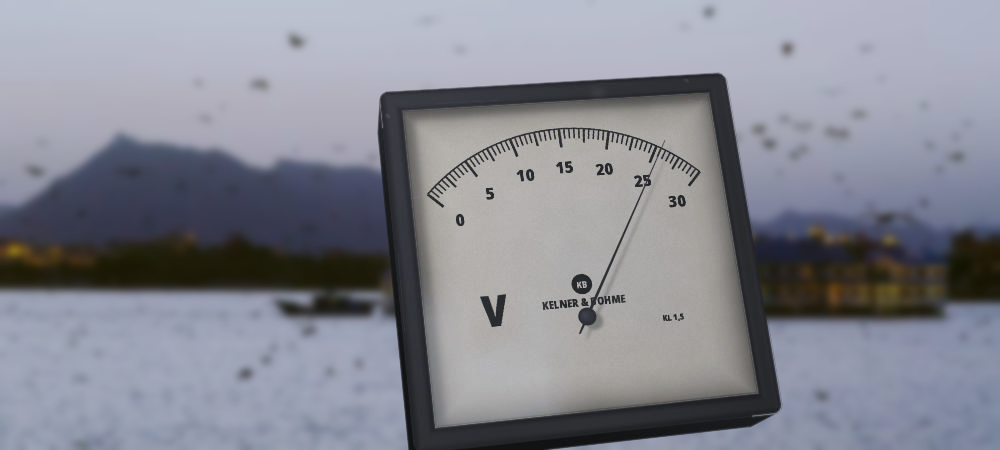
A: 25.5,V
